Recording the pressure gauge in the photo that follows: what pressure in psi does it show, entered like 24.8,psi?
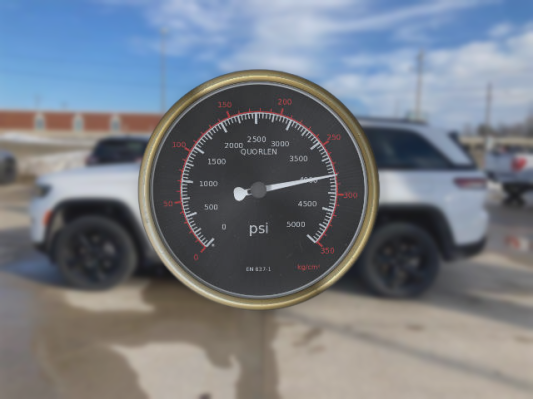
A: 4000,psi
